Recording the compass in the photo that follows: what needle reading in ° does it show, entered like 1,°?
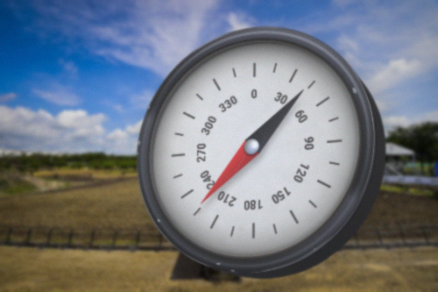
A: 225,°
